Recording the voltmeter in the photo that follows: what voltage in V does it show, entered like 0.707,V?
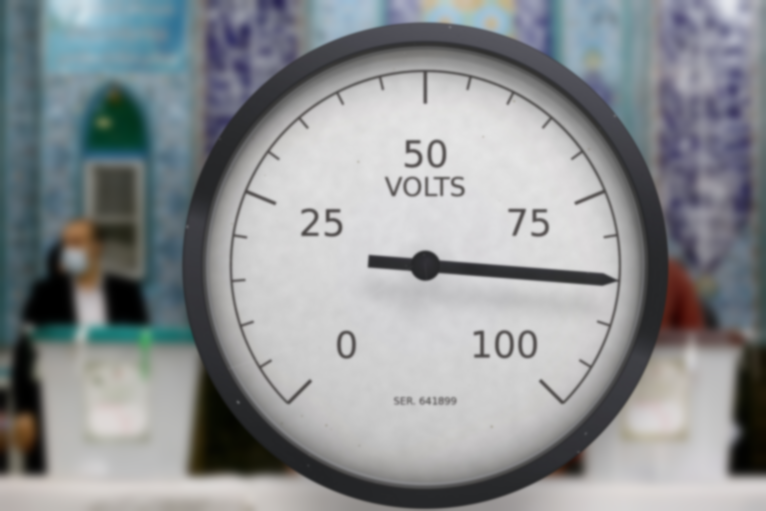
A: 85,V
